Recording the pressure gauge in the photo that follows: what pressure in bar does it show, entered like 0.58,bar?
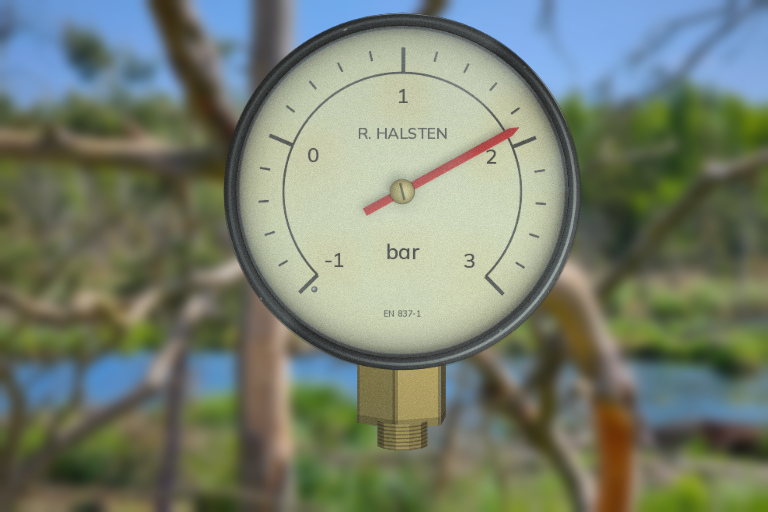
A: 1.9,bar
